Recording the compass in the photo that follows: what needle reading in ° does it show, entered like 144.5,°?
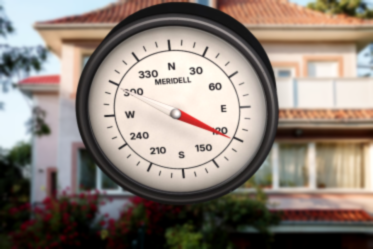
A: 120,°
